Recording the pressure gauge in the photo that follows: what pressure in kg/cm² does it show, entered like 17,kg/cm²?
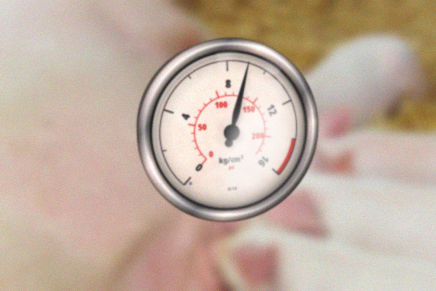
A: 9,kg/cm²
